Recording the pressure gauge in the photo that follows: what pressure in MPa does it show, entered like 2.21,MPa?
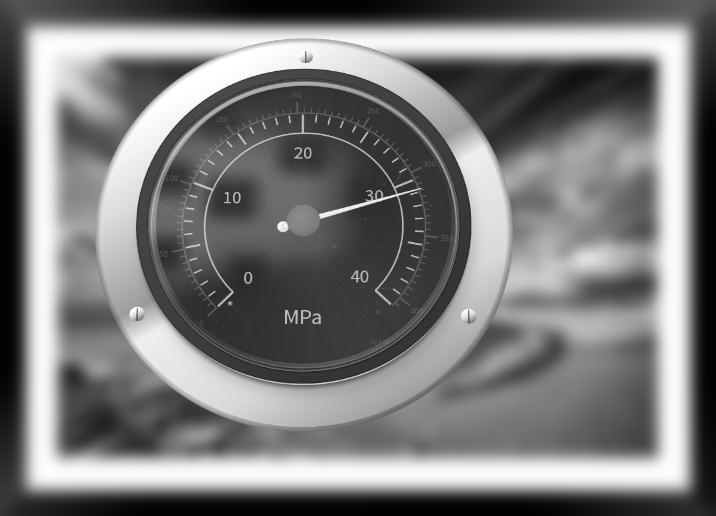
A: 31,MPa
